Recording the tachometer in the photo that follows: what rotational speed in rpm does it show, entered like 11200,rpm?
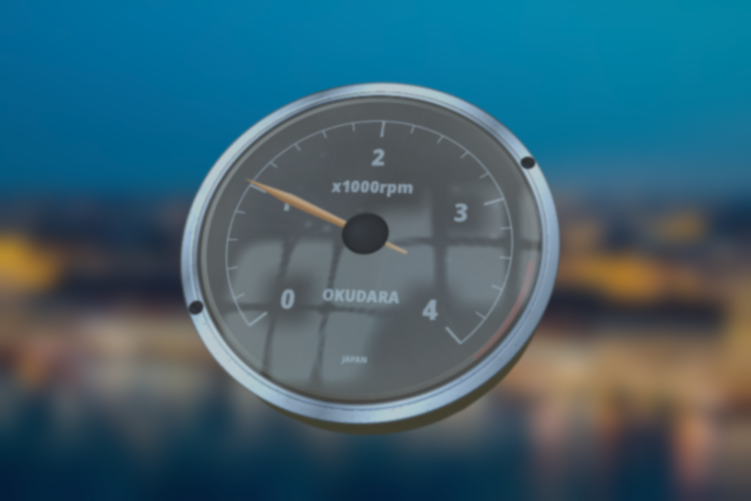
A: 1000,rpm
